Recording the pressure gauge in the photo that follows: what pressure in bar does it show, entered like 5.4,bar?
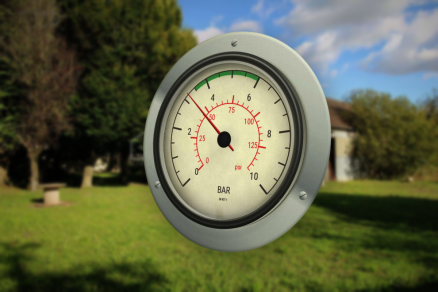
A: 3.25,bar
